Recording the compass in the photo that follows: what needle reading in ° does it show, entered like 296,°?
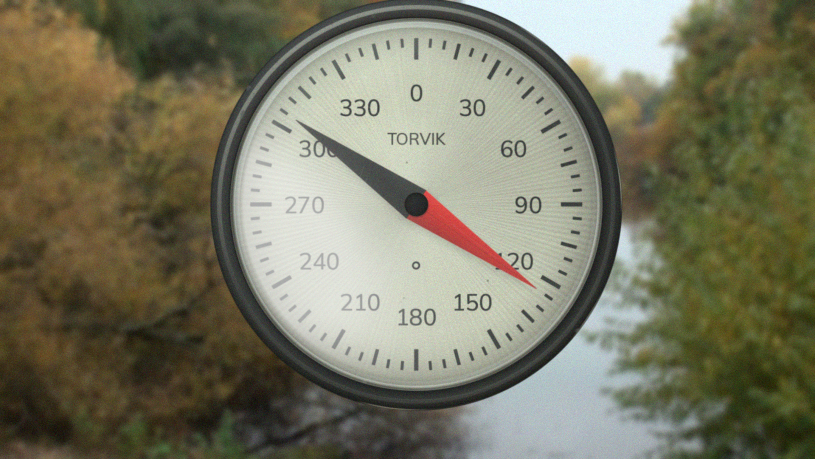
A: 125,°
